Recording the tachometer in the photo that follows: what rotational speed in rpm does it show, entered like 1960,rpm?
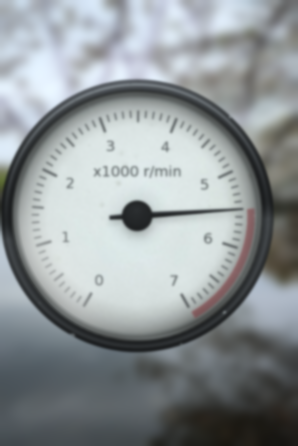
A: 5500,rpm
